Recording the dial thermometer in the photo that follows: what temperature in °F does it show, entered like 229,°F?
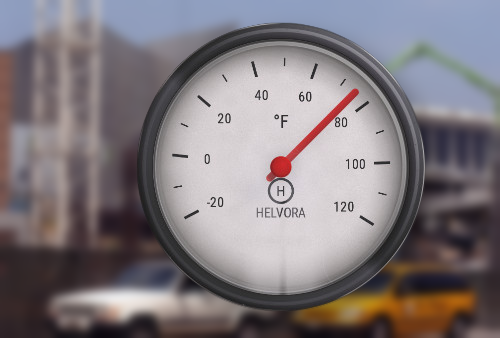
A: 75,°F
